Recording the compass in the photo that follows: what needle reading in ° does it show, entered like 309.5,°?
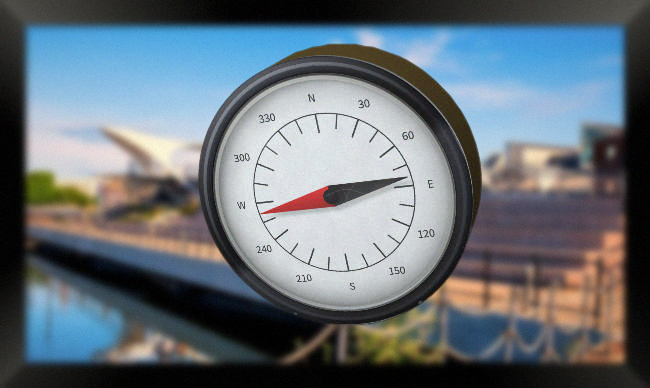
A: 262.5,°
